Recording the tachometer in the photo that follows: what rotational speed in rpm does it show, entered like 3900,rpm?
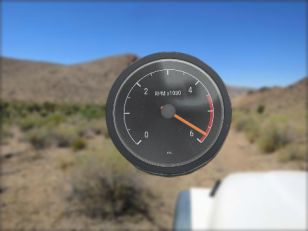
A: 5750,rpm
